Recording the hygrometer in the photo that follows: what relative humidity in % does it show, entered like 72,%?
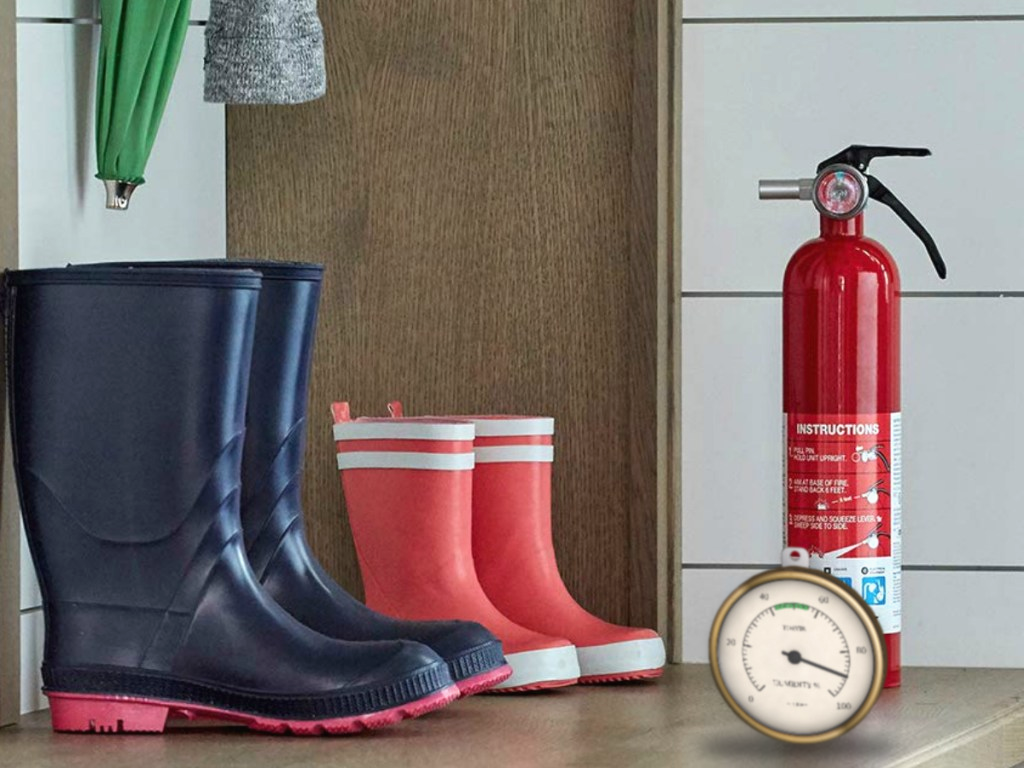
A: 90,%
